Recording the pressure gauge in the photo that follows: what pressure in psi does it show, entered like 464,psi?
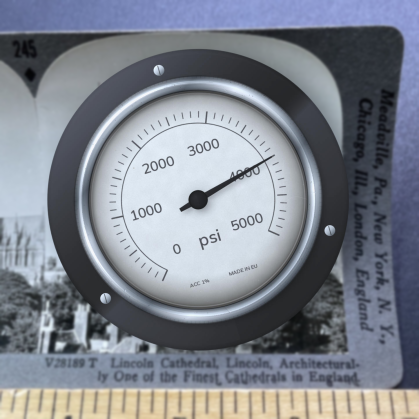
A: 4000,psi
